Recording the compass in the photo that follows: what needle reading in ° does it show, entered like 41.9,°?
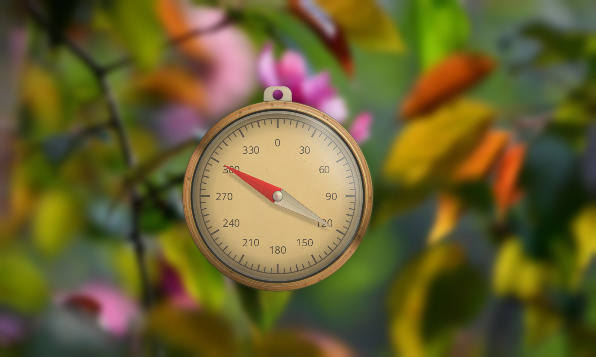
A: 300,°
